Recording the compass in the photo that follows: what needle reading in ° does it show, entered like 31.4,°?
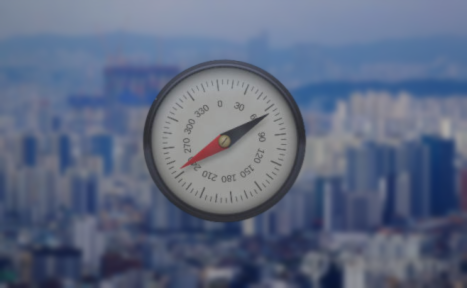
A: 245,°
